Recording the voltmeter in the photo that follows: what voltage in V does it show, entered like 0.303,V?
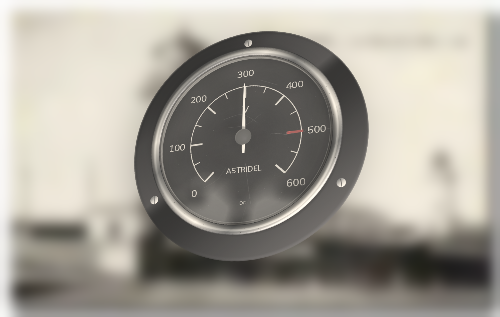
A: 300,V
